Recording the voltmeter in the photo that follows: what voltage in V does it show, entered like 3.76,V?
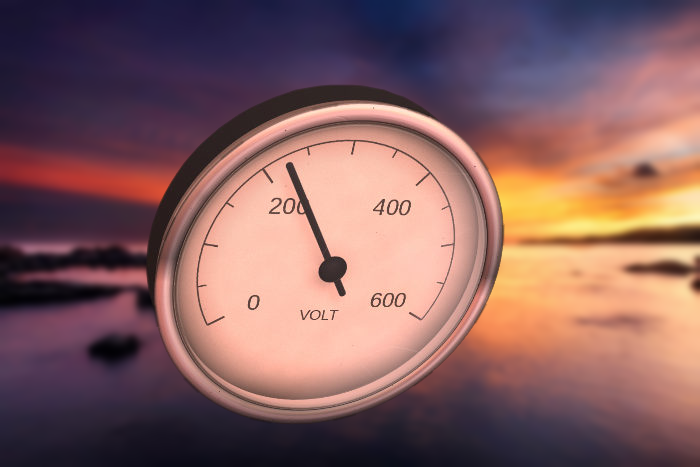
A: 225,V
